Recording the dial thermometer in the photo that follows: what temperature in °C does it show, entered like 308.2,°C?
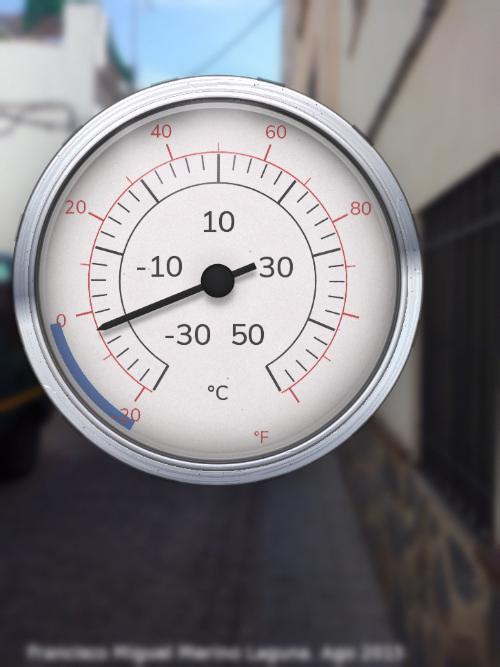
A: -20,°C
